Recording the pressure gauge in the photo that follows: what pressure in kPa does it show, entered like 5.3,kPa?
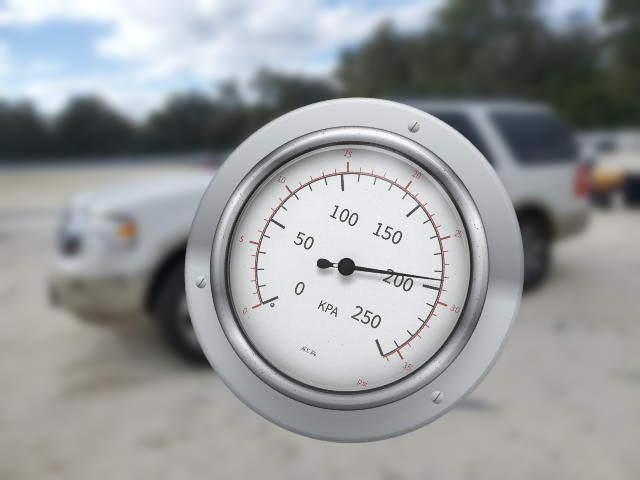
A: 195,kPa
